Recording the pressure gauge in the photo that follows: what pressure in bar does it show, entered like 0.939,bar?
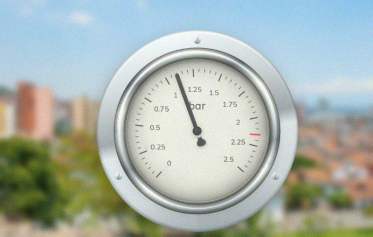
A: 1.1,bar
